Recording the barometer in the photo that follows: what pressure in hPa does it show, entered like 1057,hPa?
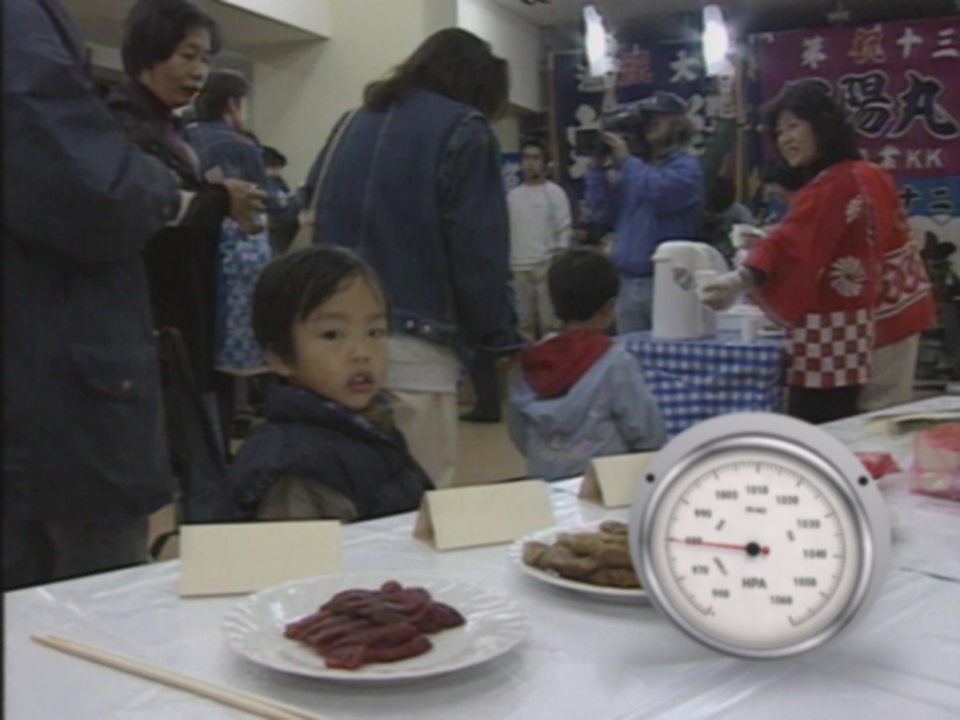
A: 980,hPa
